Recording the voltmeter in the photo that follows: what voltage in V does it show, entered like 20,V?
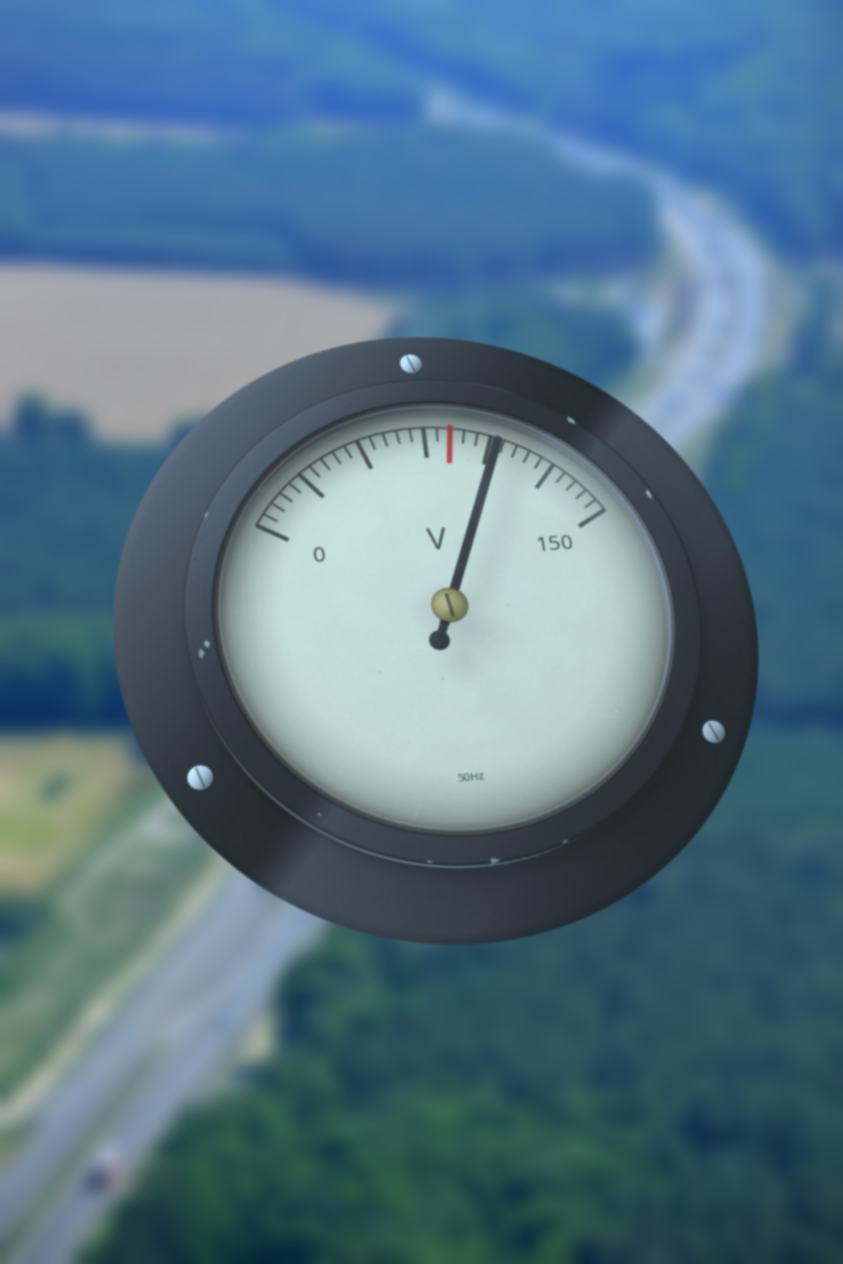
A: 102.5,V
